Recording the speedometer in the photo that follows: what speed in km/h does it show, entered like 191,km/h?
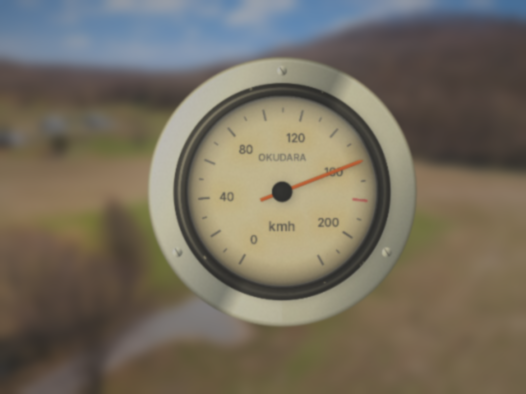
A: 160,km/h
